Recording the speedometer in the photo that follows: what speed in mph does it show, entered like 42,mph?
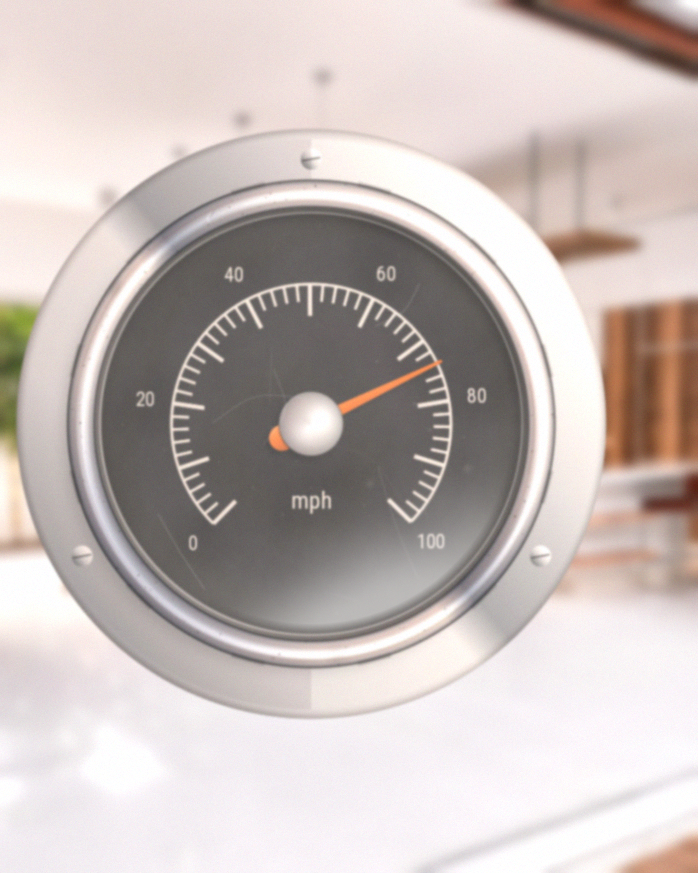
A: 74,mph
